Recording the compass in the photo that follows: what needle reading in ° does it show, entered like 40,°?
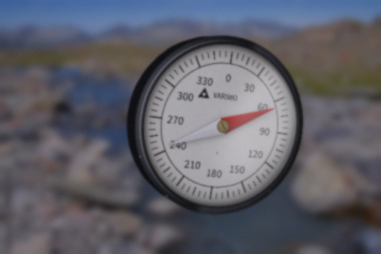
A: 65,°
